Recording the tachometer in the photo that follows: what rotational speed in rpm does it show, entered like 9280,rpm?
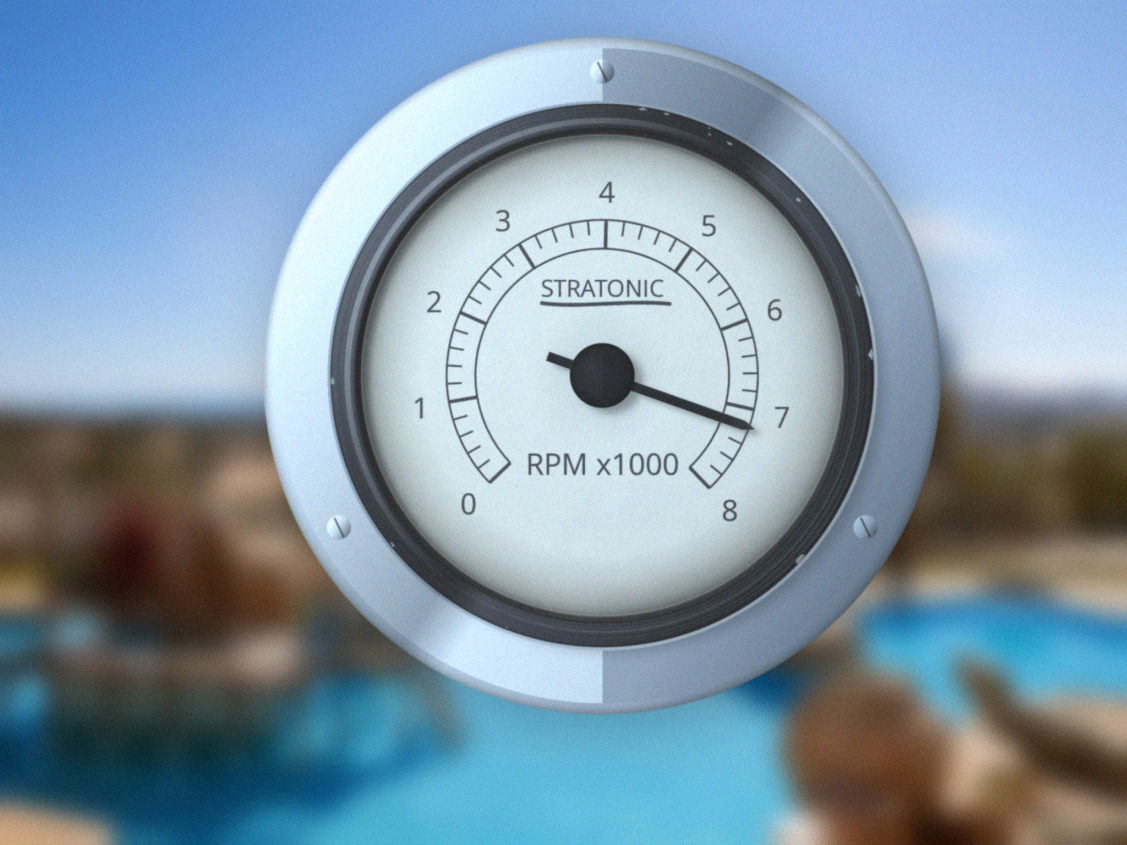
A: 7200,rpm
